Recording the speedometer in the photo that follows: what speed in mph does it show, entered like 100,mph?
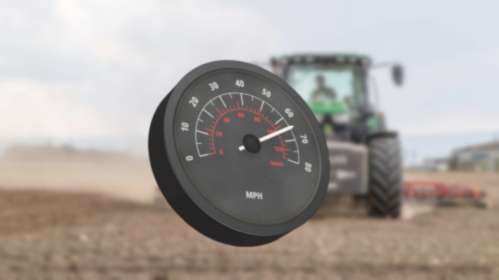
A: 65,mph
